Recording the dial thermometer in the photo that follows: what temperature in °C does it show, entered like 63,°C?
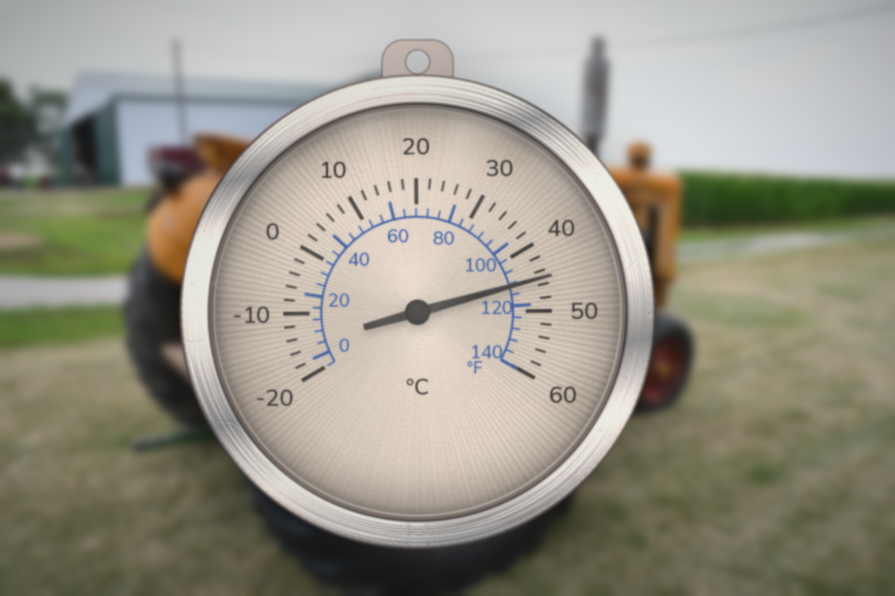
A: 45,°C
